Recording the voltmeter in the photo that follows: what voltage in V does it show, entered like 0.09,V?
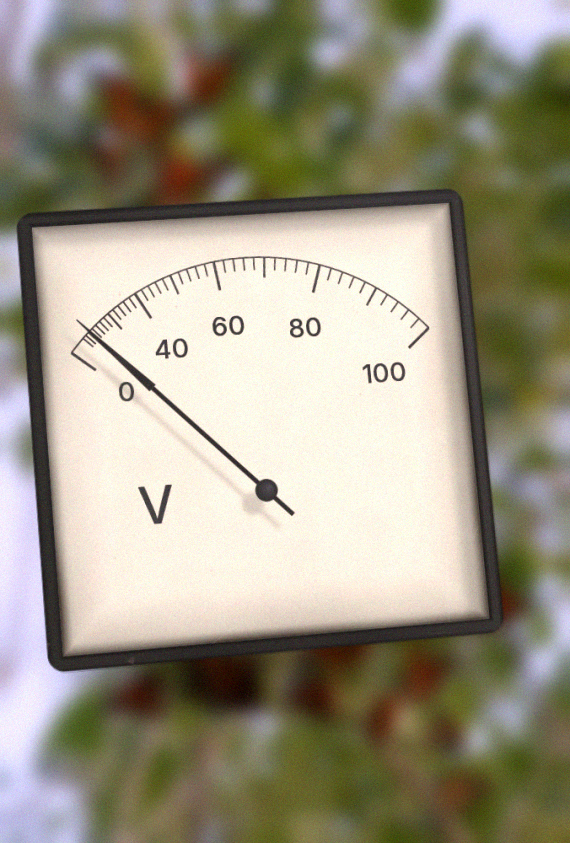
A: 20,V
